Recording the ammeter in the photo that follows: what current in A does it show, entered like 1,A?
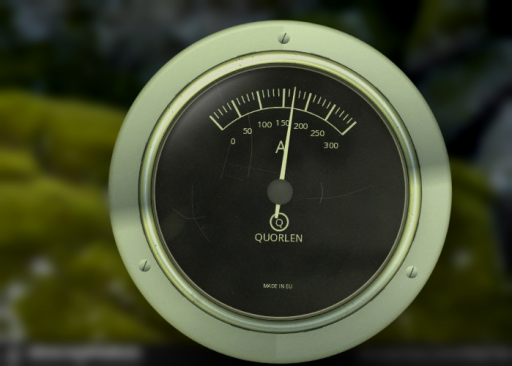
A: 170,A
